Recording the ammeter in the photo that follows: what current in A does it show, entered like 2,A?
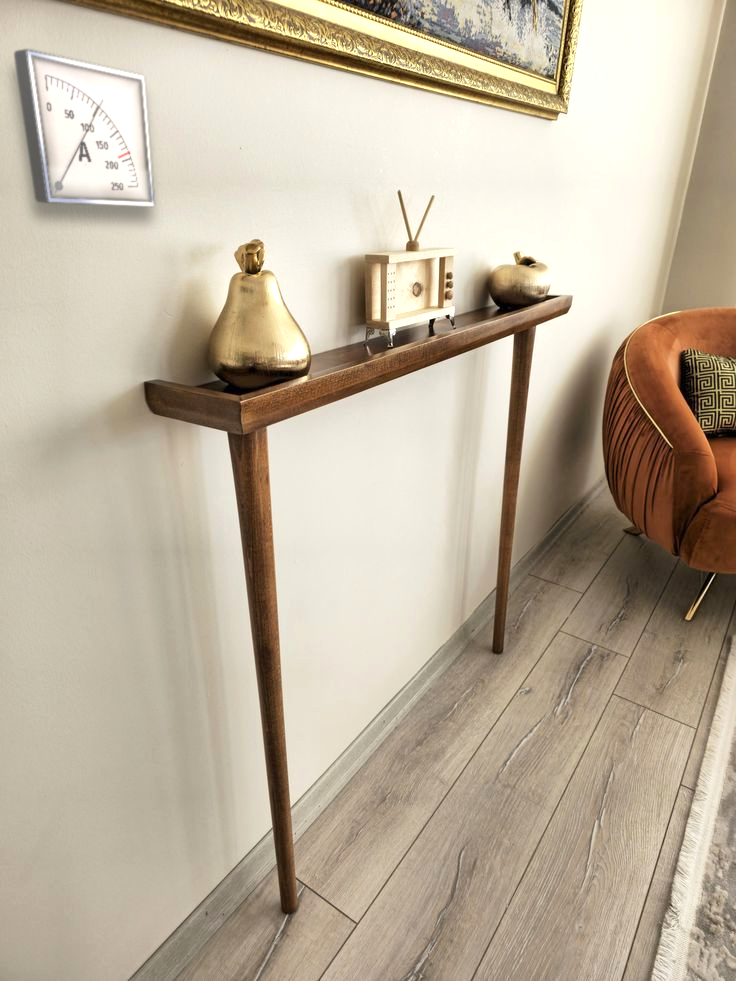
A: 100,A
